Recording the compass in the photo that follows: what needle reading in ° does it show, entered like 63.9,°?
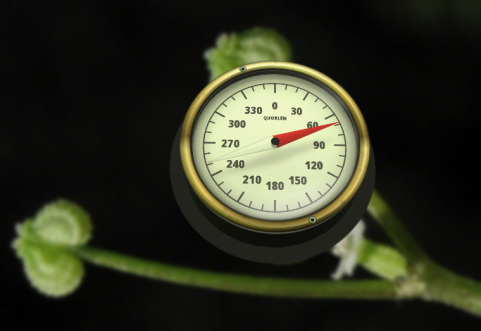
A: 70,°
